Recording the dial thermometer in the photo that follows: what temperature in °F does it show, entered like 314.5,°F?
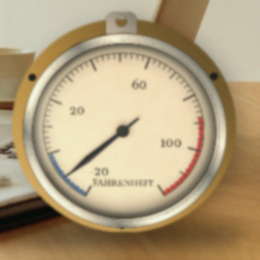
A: -10,°F
